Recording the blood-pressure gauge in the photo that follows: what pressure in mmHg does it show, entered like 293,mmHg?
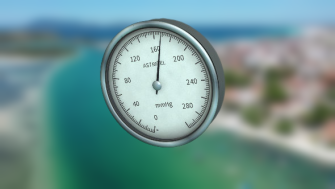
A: 170,mmHg
